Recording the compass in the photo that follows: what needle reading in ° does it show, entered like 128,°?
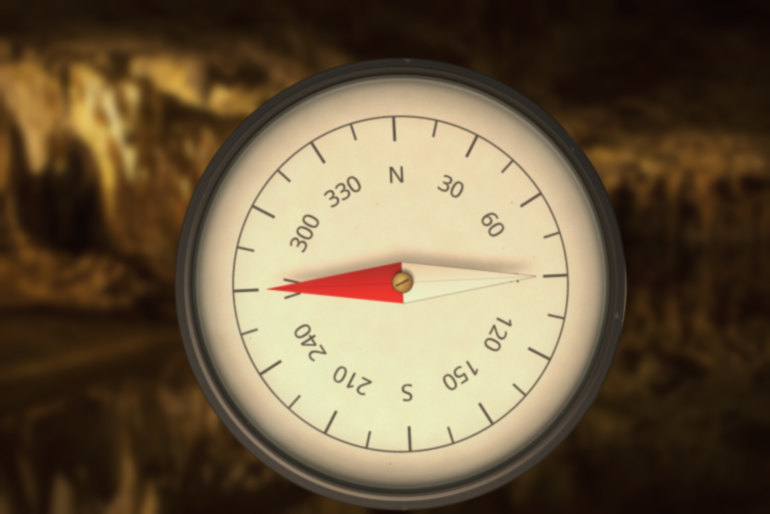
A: 270,°
